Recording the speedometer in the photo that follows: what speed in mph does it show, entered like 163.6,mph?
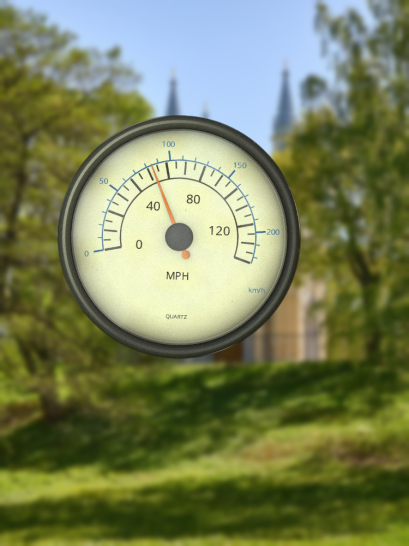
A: 52.5,mph
